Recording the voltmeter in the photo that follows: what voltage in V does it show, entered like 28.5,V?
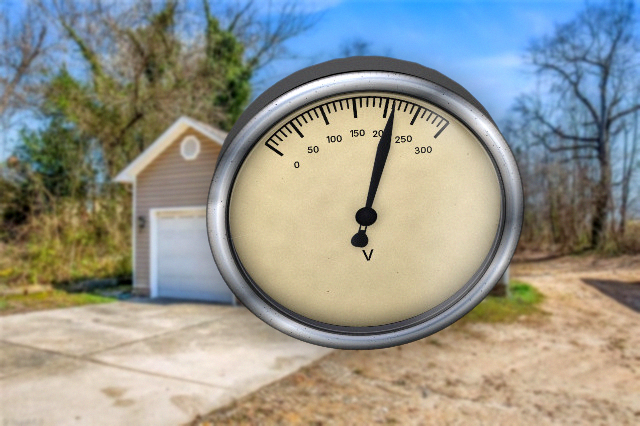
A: 210,V
